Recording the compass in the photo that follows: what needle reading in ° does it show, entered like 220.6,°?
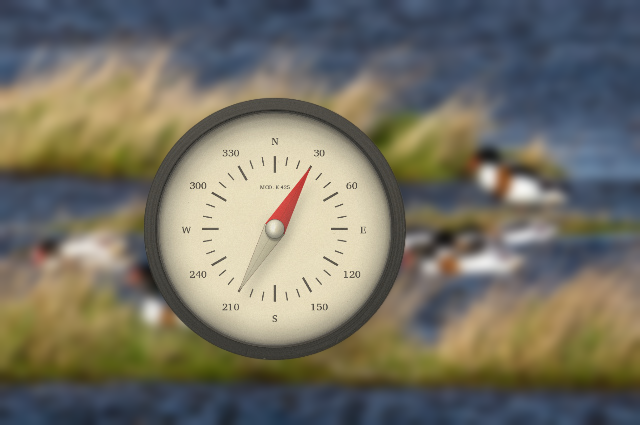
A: 30,°
